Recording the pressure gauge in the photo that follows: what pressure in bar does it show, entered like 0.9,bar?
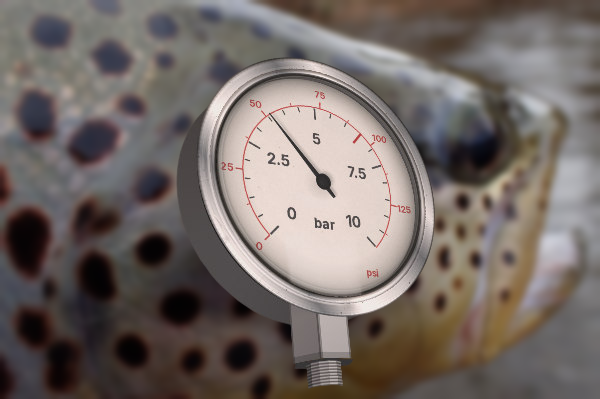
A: 3.5,bar
